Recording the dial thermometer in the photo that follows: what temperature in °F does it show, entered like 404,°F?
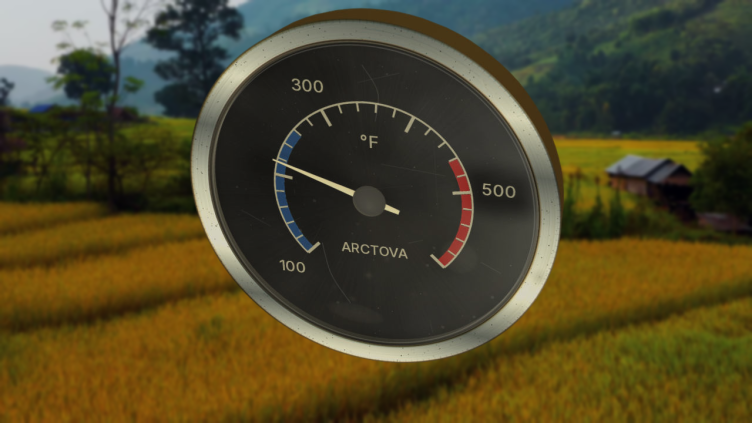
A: 220,°F
